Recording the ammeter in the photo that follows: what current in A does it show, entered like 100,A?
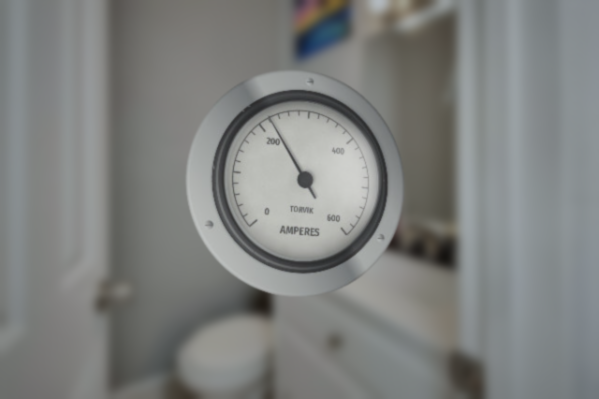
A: 220,A
